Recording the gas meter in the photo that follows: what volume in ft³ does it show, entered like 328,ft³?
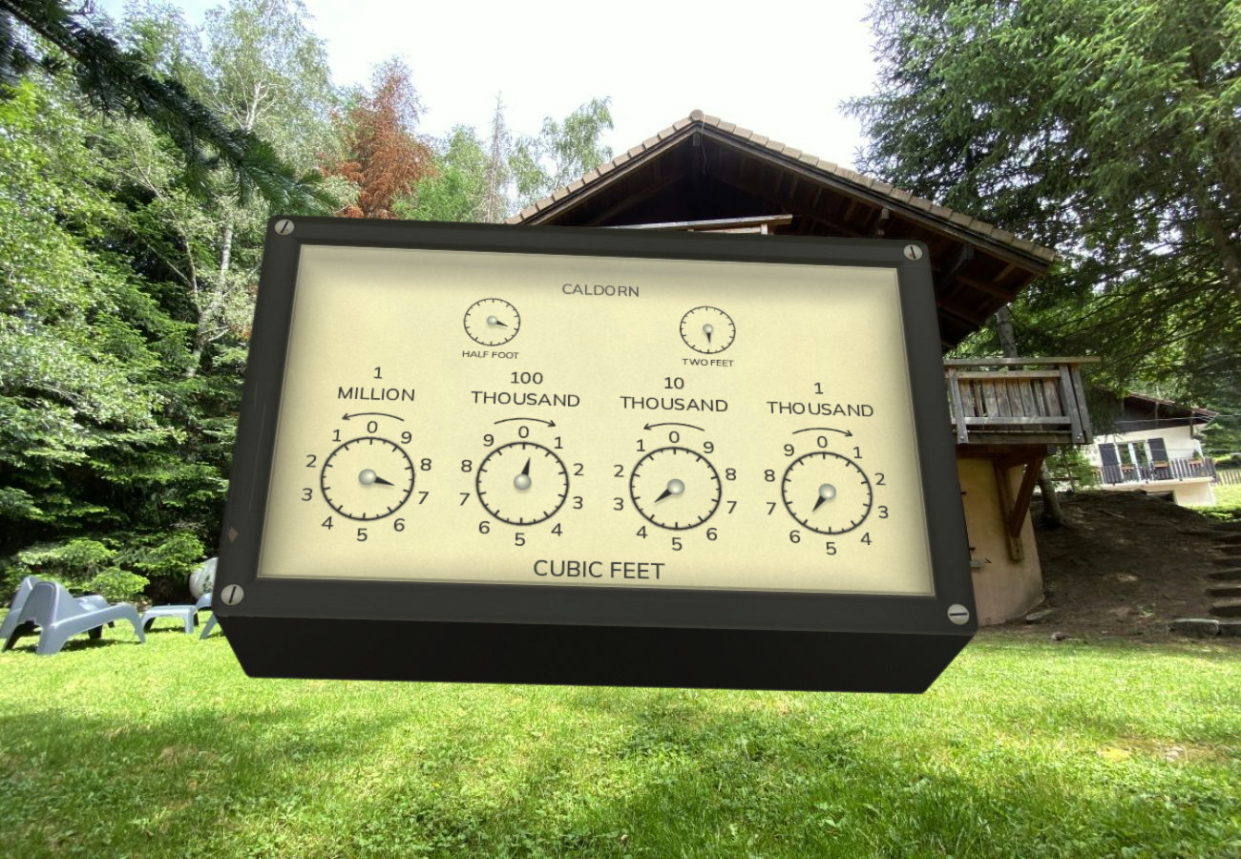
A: 703600,ft³
